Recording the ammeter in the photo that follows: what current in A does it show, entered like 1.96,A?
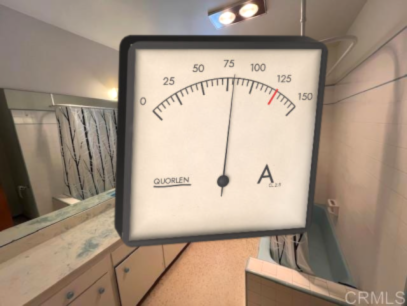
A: 80,A
